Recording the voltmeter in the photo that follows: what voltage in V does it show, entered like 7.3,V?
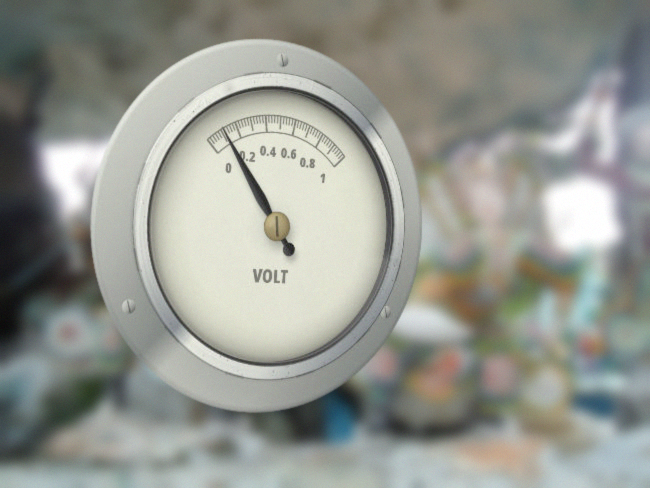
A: 0.1,V
